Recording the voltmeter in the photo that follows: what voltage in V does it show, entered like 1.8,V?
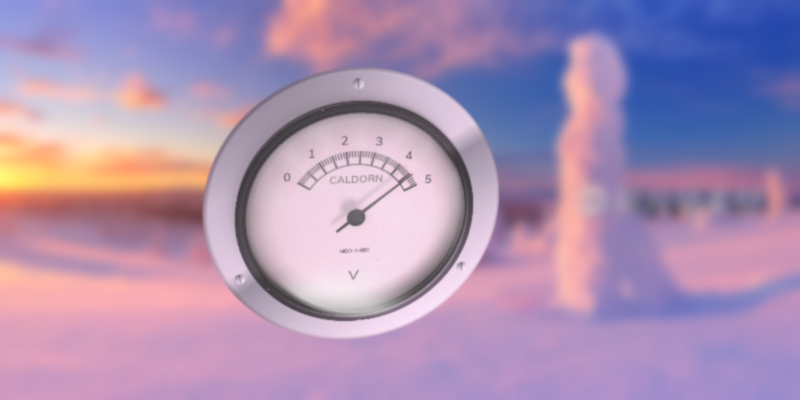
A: 4.5,V
